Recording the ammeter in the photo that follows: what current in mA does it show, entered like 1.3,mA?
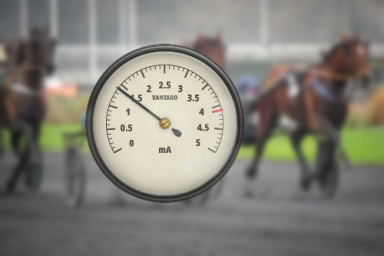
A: 1.4,mA
